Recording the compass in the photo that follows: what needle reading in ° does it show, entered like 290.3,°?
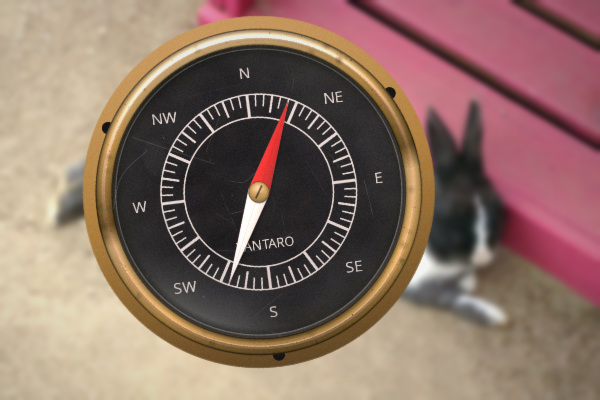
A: 25,°
